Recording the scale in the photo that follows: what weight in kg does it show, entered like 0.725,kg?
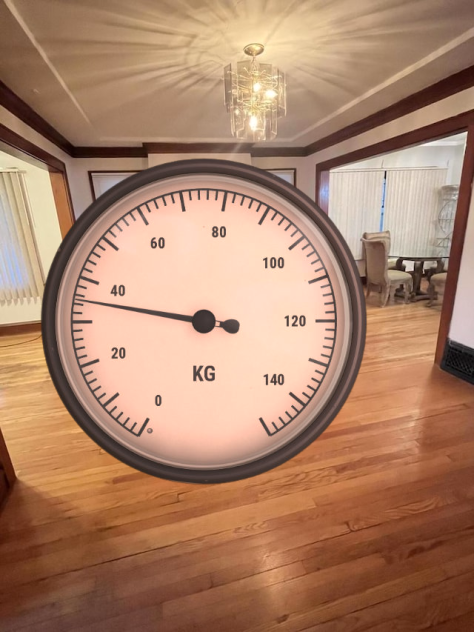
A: 35,kg
